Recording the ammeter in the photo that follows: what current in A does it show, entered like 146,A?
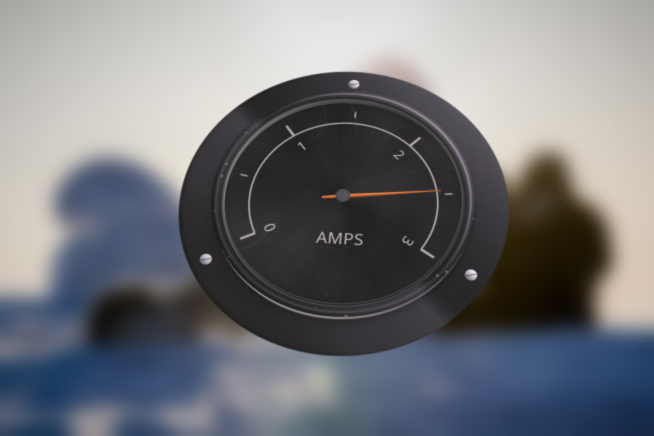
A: 2.5,A
